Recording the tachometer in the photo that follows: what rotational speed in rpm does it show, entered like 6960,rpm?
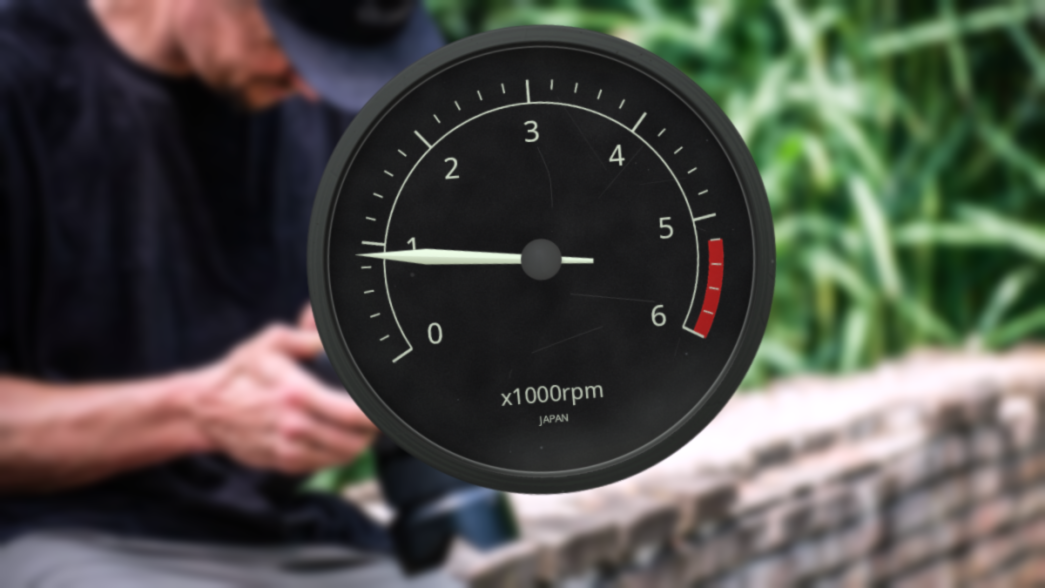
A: 900,rpm
